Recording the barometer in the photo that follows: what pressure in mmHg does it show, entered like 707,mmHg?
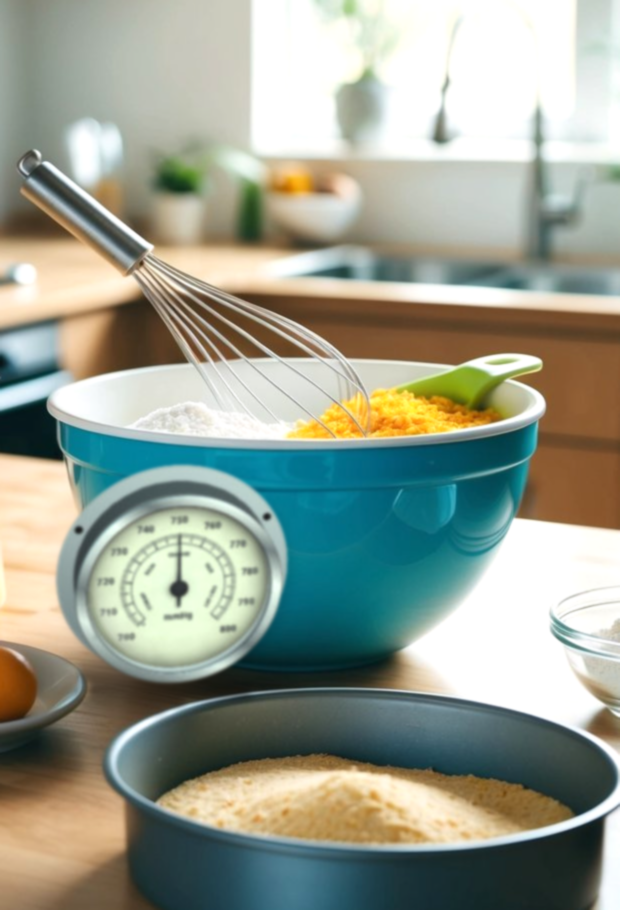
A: 750,mmHg
